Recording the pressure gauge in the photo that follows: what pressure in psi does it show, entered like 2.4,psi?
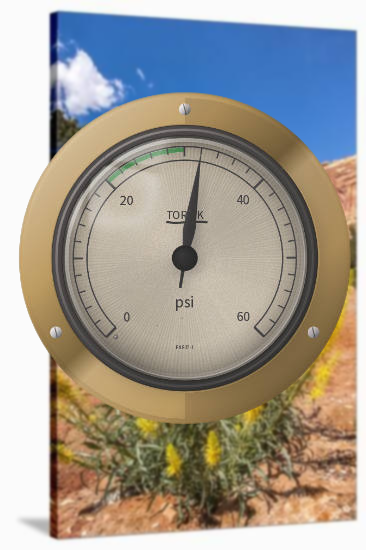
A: 32,psi
